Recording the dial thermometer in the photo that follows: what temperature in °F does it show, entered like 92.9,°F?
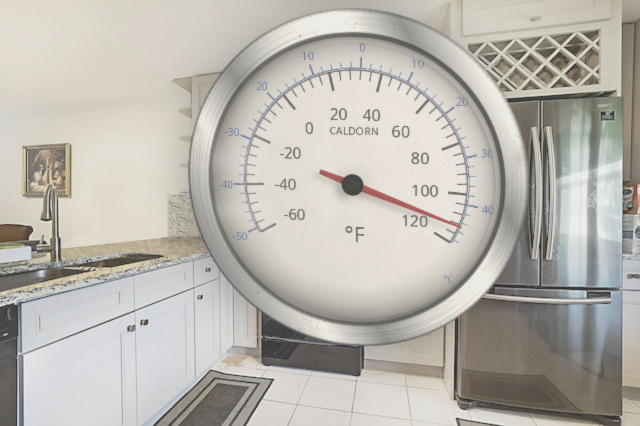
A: 112,°F
